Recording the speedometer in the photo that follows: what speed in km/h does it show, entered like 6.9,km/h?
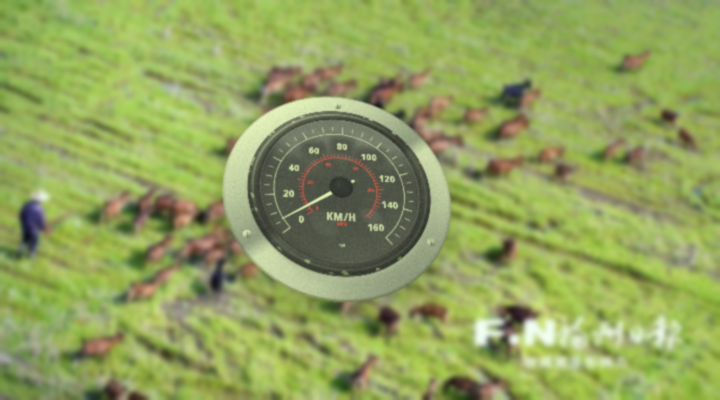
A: 5,km/h
